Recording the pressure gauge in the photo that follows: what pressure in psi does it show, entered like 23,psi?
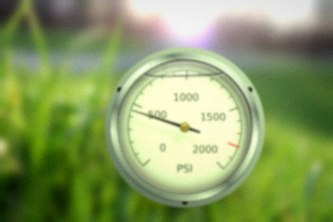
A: 450,psi
